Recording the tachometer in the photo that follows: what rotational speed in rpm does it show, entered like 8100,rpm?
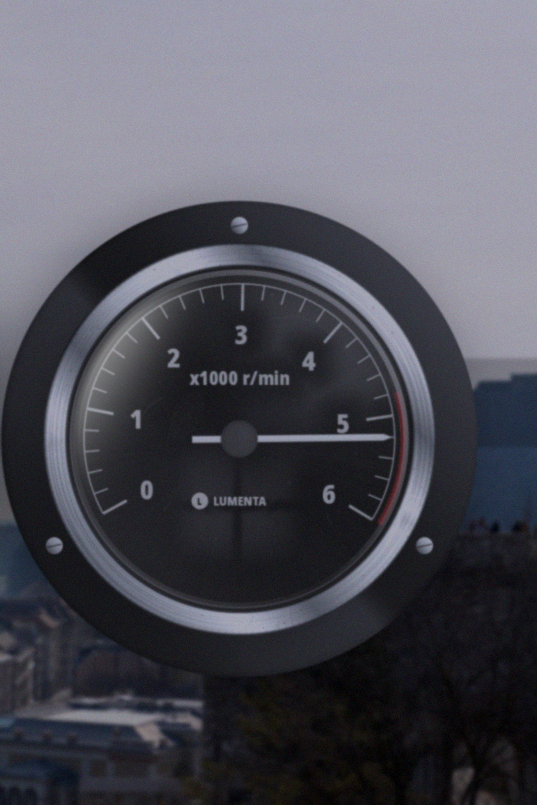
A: 5200,rpm
